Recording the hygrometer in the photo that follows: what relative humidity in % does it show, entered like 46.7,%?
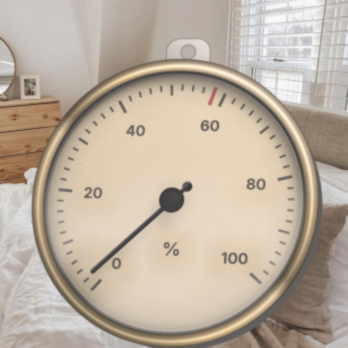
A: 2,%
